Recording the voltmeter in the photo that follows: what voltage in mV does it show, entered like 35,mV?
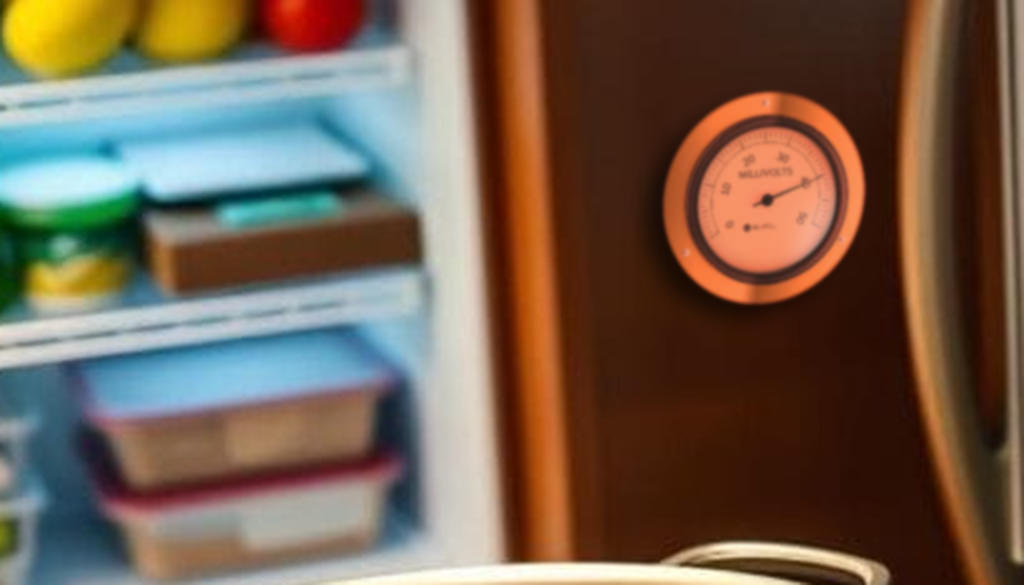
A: 40,mV
